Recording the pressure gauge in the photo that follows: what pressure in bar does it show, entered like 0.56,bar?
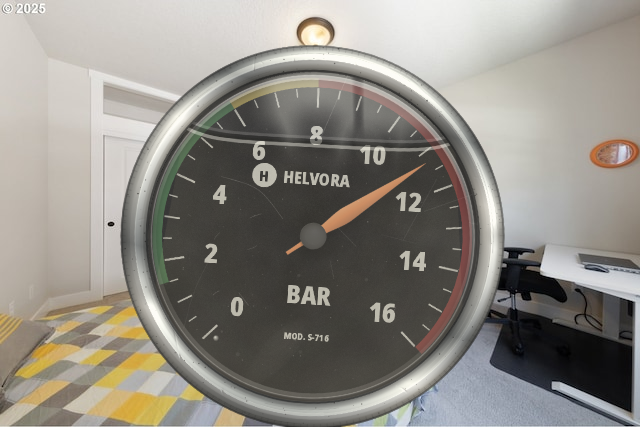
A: 11.25,bar
